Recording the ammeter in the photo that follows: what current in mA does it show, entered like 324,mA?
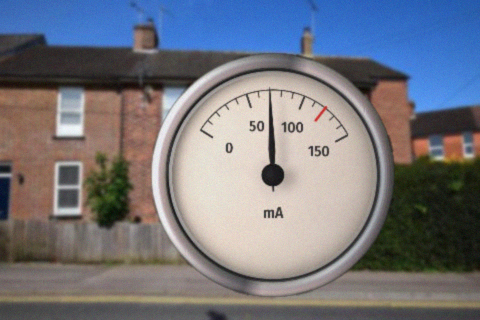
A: 70,mA
